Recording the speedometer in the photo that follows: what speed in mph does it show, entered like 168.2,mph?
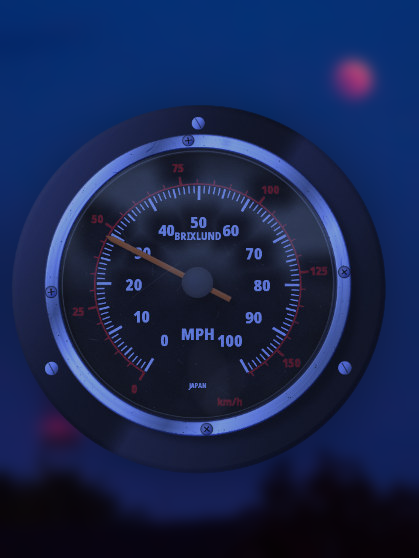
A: 29,mph
